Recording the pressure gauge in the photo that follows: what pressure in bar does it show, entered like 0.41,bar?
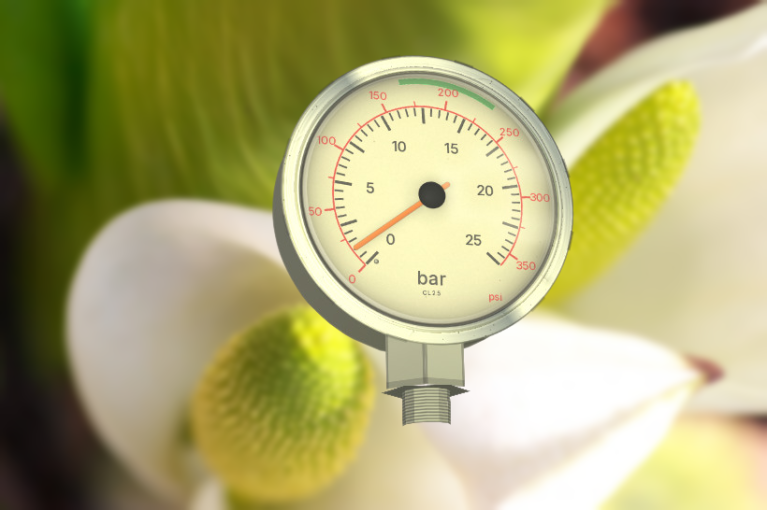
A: 1,bar
